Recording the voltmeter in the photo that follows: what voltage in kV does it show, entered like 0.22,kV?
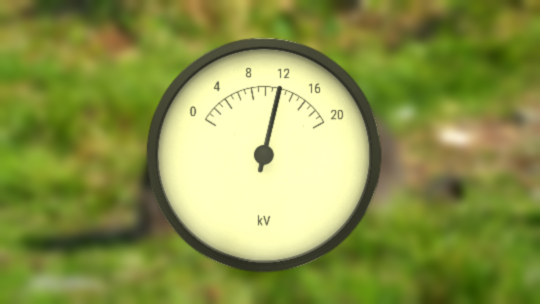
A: 12,kV
